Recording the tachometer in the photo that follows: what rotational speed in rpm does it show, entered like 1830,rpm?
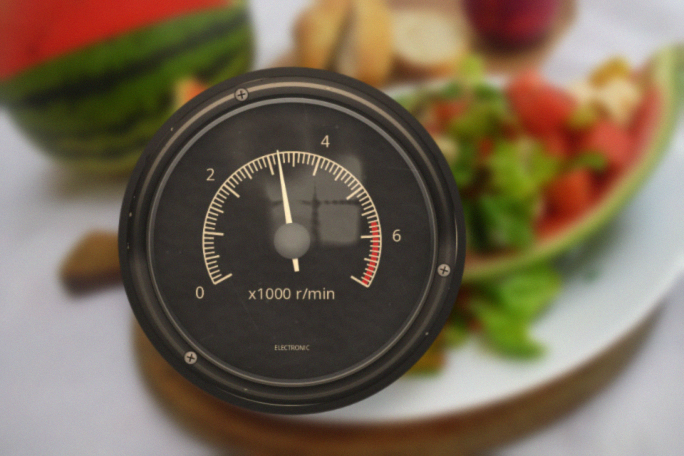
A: 3200,rpm
